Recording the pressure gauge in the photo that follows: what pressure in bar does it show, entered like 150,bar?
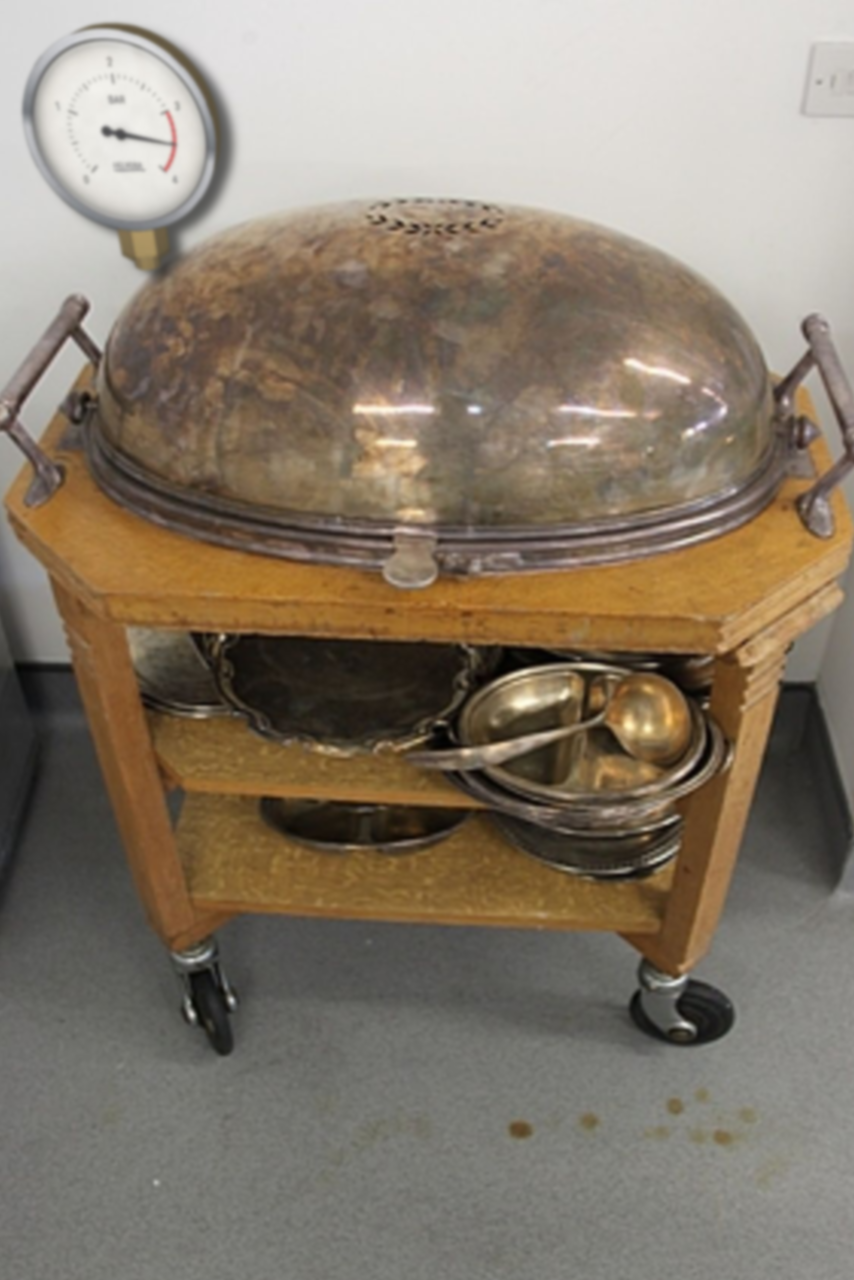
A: 3.5,bar
